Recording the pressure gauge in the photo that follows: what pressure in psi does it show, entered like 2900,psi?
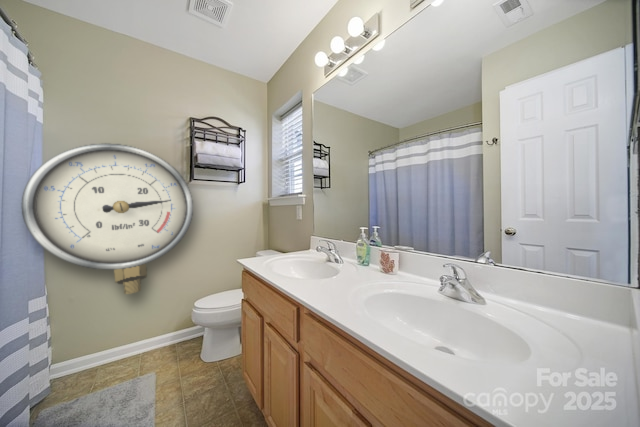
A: 24,psi
